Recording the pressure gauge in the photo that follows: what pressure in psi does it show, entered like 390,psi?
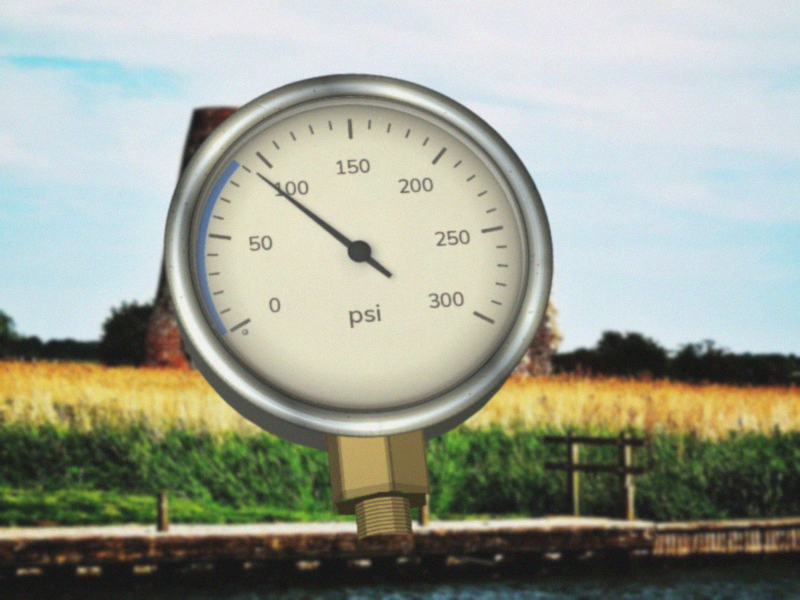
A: 90,psi
